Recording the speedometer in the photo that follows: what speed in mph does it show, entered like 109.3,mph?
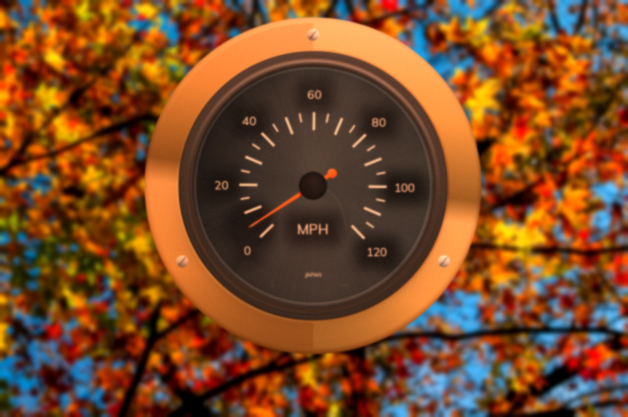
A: 5,mph
